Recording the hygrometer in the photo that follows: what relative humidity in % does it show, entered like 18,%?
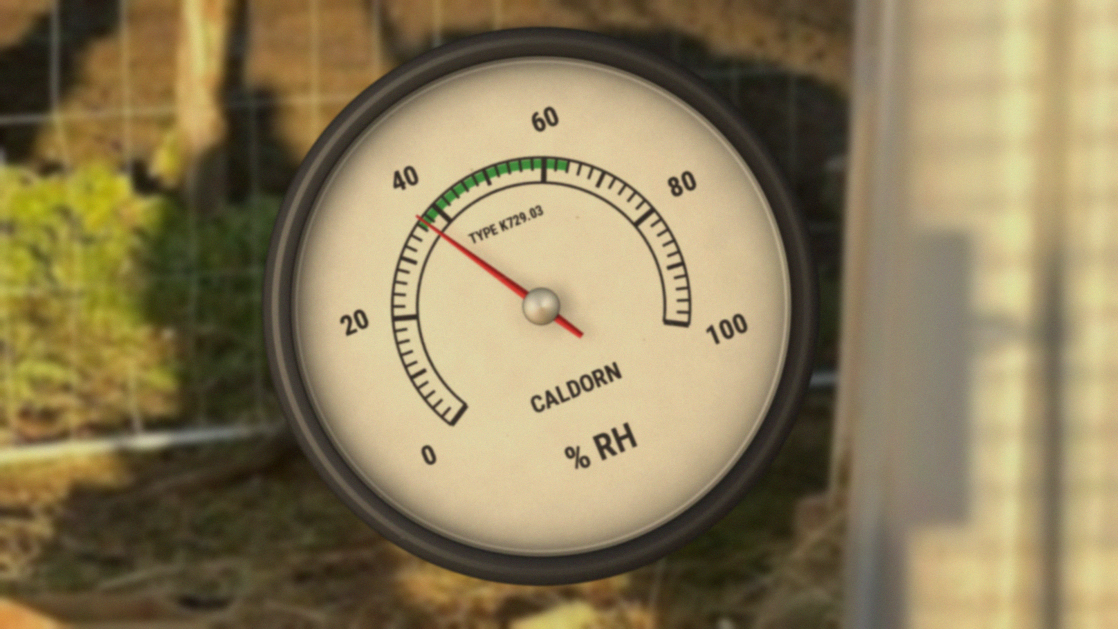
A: 37,%
